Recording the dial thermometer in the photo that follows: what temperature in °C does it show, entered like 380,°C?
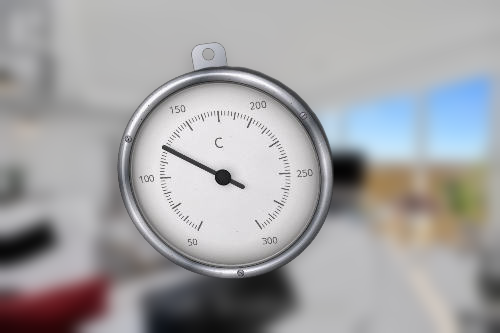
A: 125,°C
